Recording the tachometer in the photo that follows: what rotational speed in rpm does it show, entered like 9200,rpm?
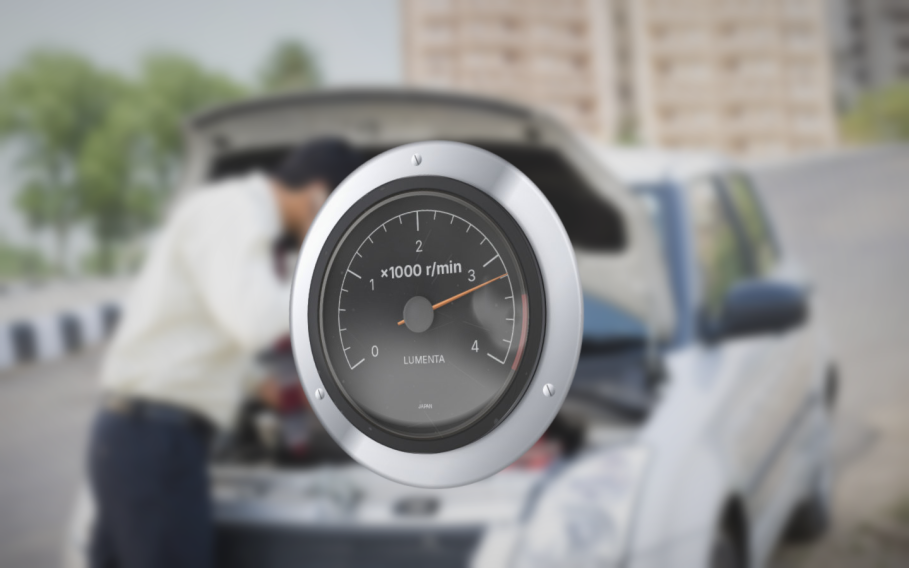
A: 3200,rpm
